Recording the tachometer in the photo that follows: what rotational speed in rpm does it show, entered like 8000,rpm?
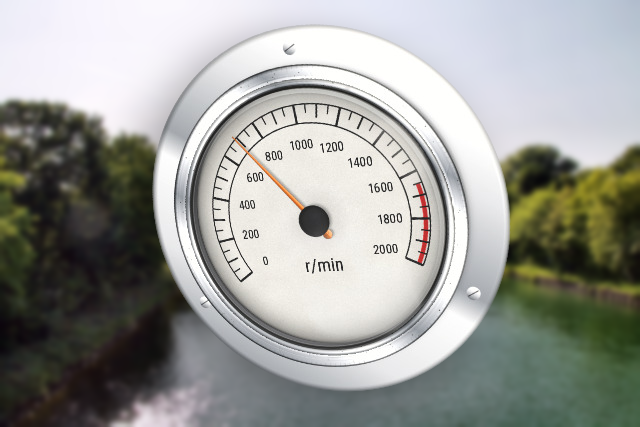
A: 700,rpm
